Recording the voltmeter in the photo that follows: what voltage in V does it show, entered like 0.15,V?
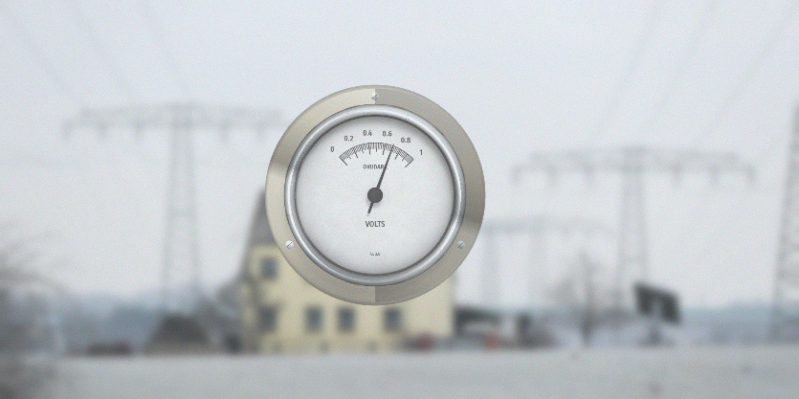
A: 0.7,V
